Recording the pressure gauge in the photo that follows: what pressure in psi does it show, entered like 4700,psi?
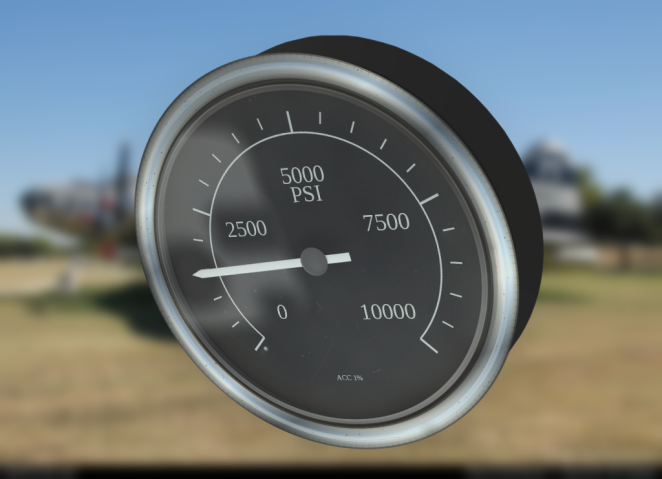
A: 1500,psi
